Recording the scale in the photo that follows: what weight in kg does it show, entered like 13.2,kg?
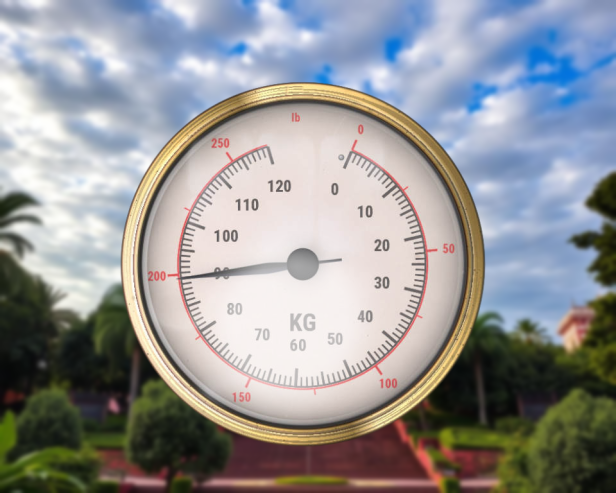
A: 90,kg
